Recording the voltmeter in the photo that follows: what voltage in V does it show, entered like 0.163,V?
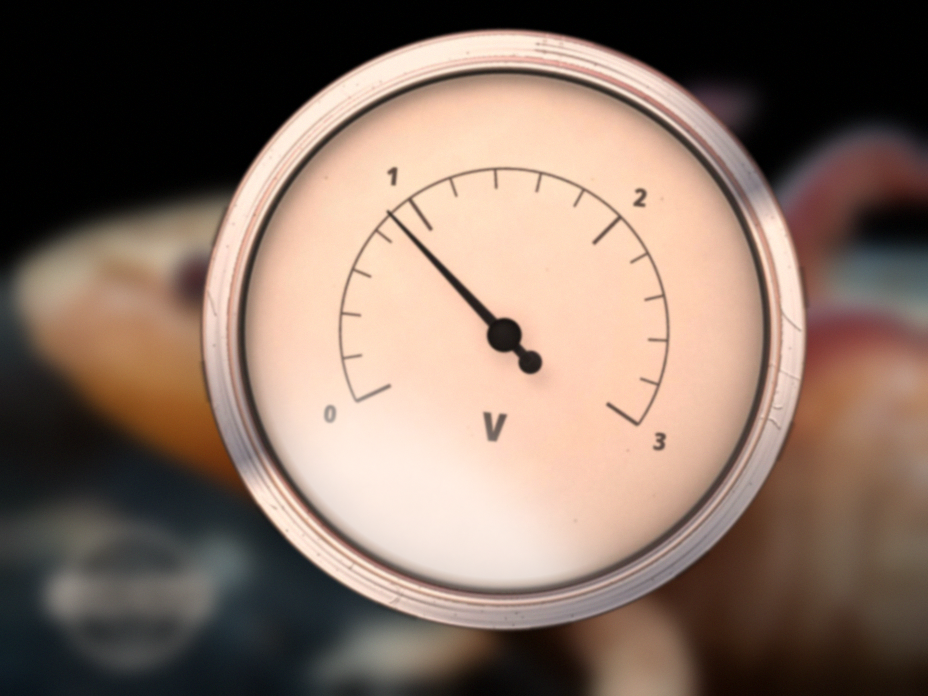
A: 0.9,V
